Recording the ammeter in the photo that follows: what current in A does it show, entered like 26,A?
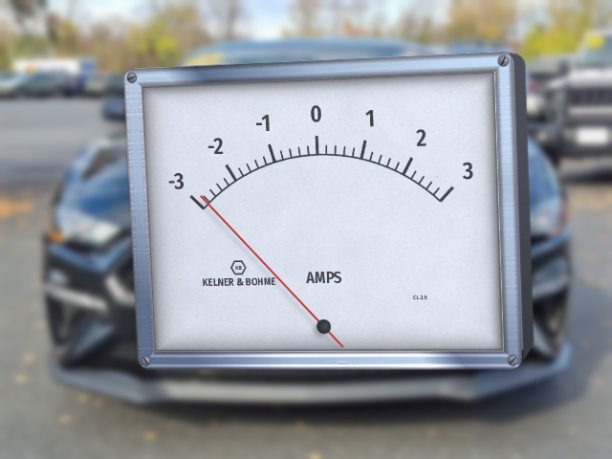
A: -2.8,A
